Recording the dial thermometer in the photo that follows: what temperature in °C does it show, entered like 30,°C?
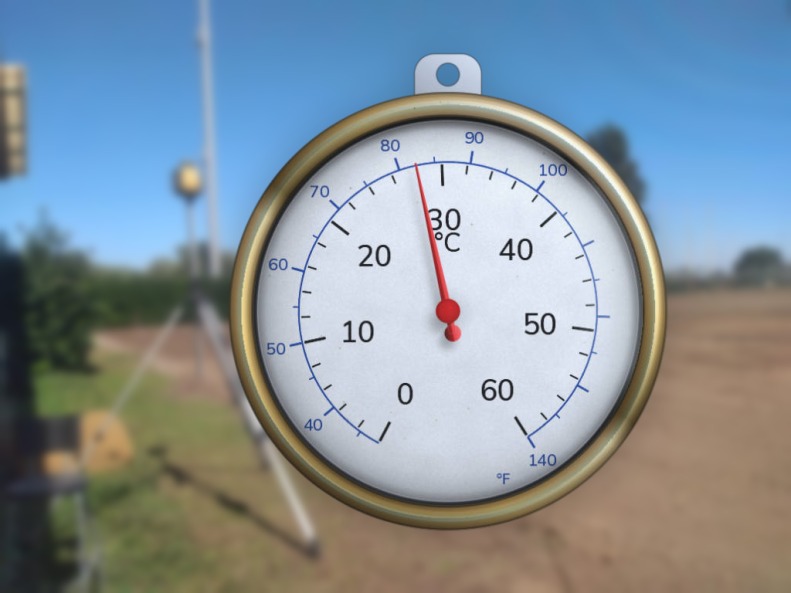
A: 28,°C
